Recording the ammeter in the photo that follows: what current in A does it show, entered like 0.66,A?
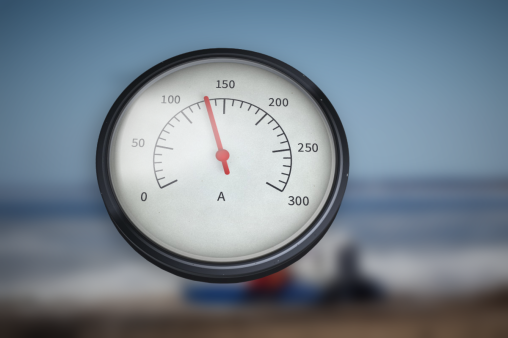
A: 130,A
